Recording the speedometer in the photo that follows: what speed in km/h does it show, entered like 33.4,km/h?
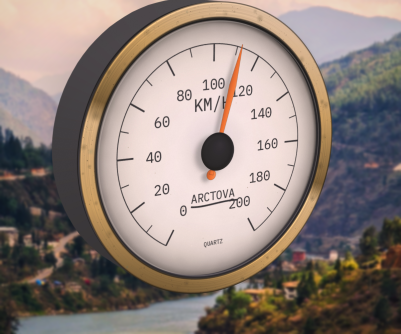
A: 110,km/h
